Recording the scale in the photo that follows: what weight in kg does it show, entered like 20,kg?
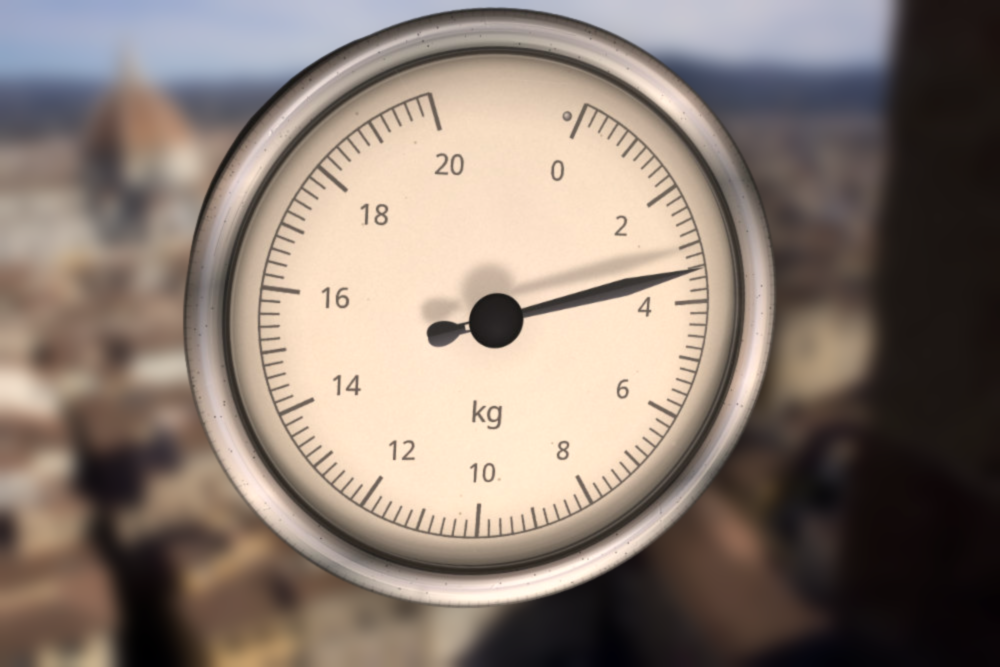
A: 3.4,kg
